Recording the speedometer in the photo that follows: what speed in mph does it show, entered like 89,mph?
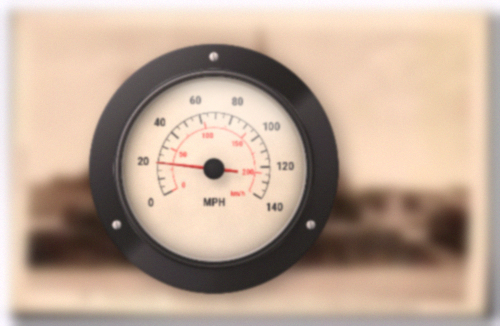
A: 20,mph
